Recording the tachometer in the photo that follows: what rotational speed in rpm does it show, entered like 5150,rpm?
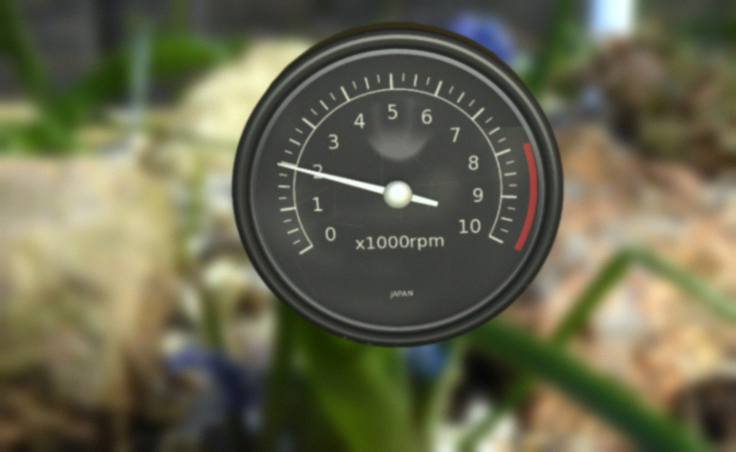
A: 2000,rpm
